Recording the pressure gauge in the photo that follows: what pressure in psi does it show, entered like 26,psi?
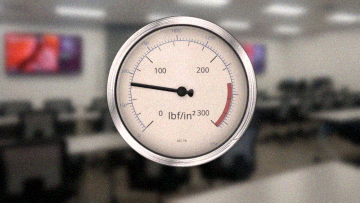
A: 60,psi
